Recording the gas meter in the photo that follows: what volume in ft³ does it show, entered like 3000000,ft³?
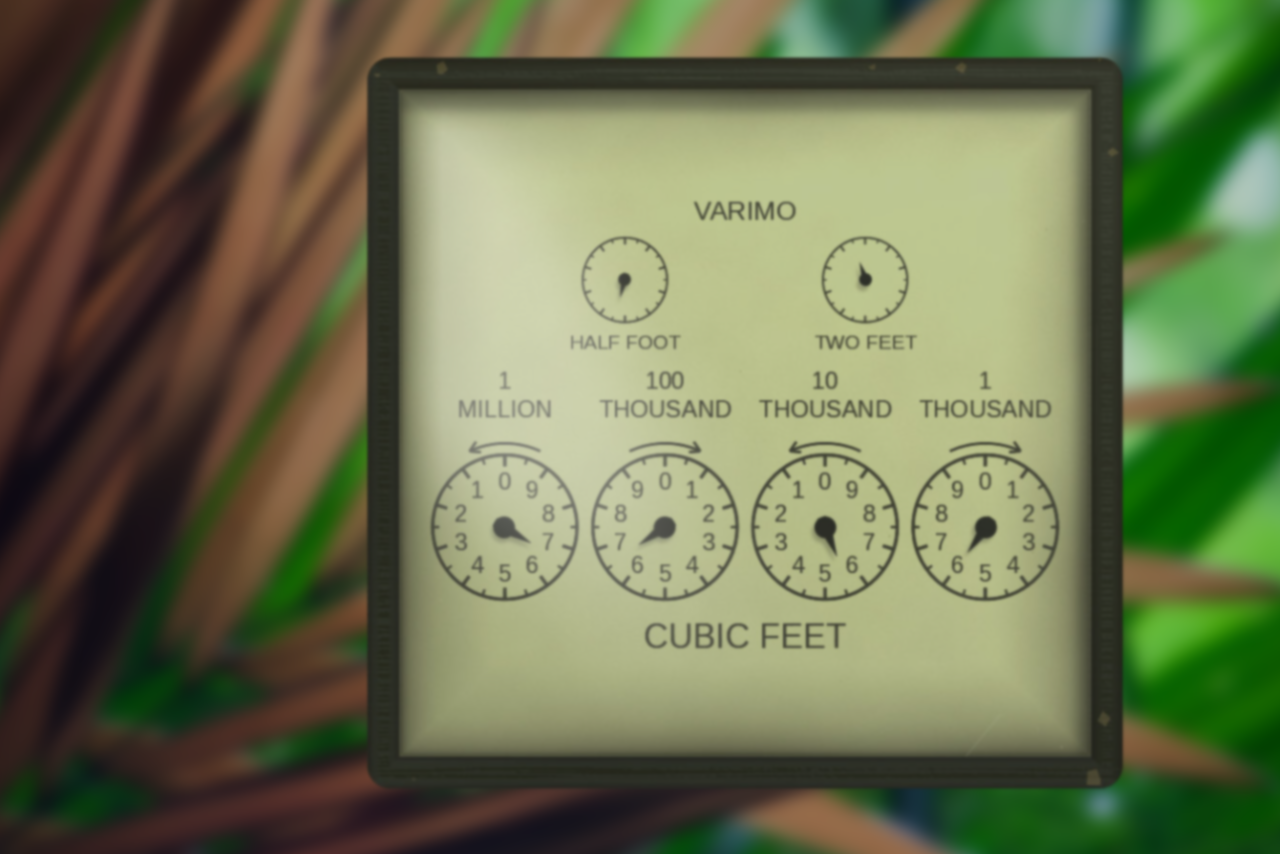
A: 665600,ft³
